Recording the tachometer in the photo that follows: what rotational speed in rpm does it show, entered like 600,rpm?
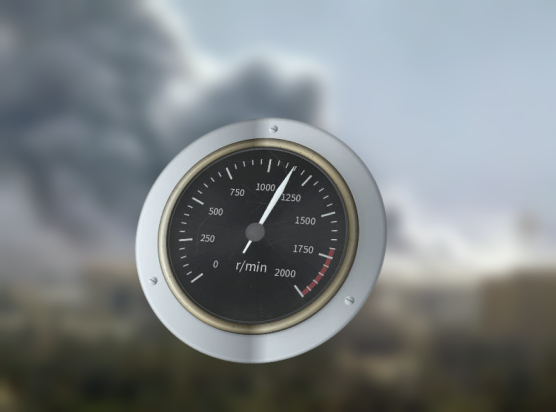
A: 1150,rpm
